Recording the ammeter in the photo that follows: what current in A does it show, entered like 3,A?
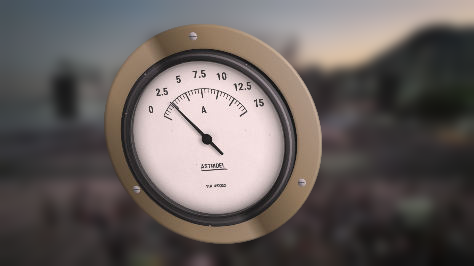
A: 2.5,A
